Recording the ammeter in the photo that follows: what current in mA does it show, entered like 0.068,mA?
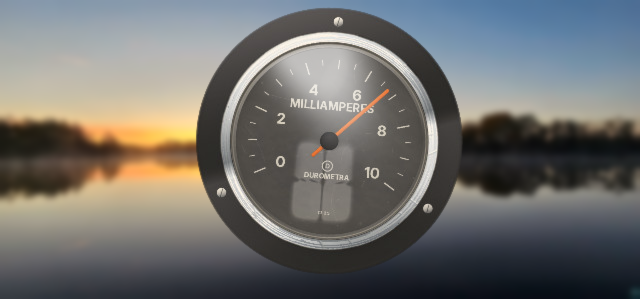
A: 6.75,mA
